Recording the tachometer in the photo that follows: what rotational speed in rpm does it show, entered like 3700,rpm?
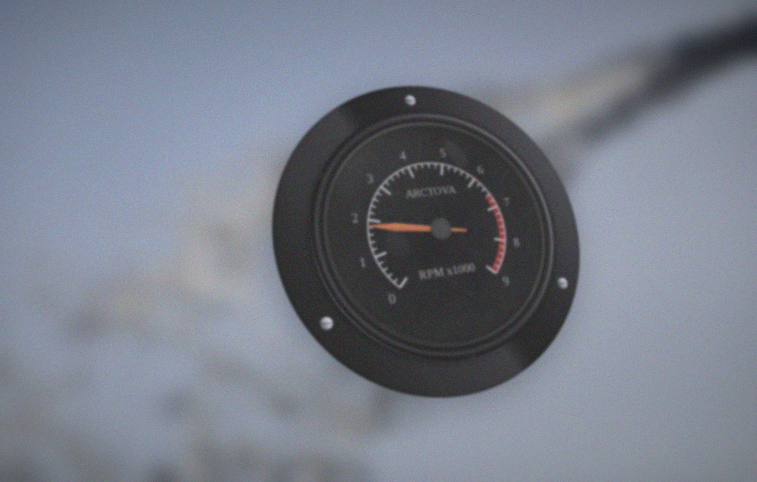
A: 1800,rpm
